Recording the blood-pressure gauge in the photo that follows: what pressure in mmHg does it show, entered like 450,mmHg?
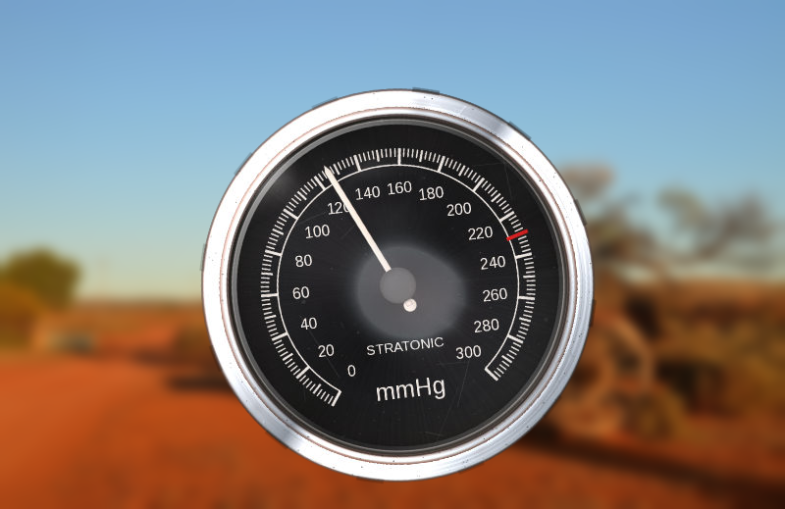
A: 126,mmHg
